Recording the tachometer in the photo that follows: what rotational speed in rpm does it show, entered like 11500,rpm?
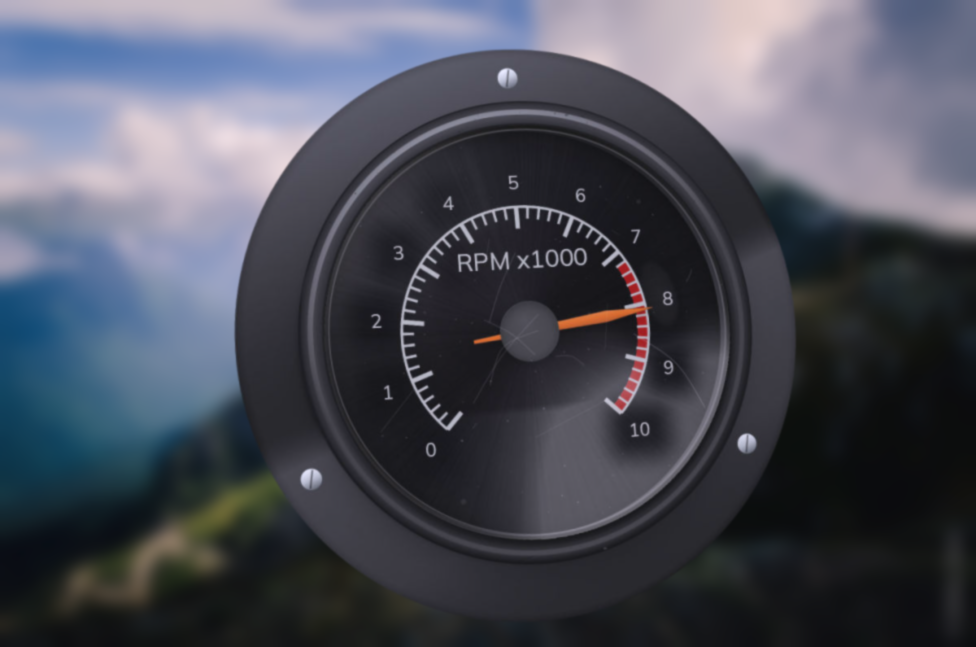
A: 8100,rpm
